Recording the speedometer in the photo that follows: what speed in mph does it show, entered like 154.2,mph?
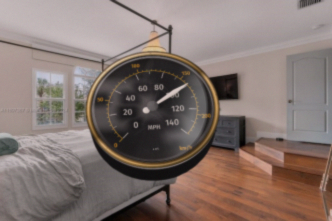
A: 100,mph
